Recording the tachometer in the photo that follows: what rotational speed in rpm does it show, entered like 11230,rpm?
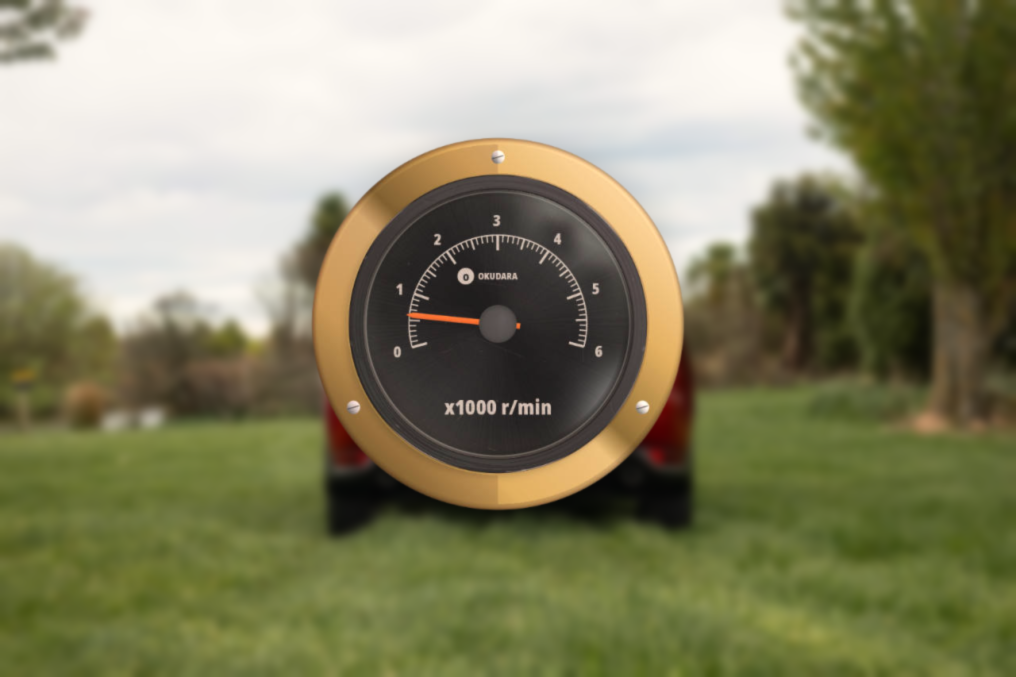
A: 600,rpm
